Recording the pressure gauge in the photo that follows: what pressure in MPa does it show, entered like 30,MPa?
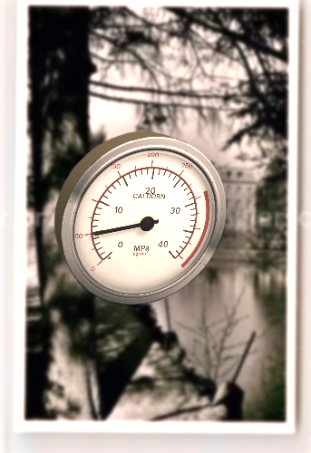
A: 5,MPa
